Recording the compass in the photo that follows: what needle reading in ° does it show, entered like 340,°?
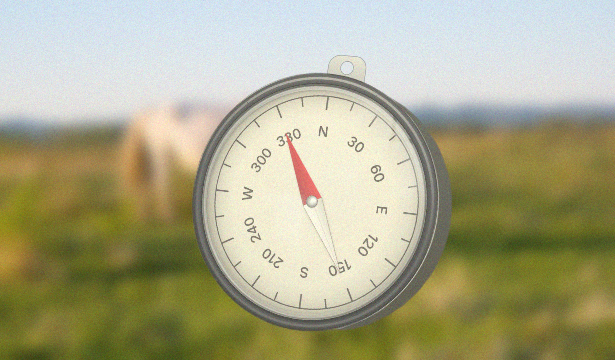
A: 330,°
